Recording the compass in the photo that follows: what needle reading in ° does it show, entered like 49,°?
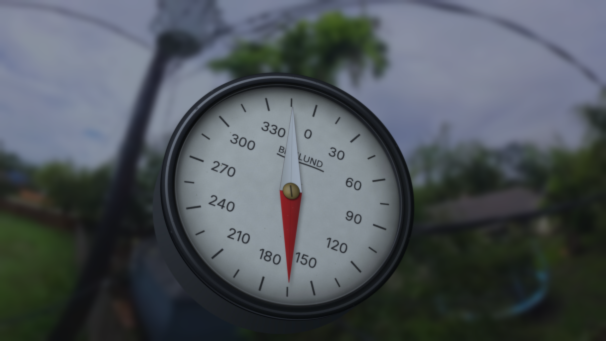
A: 165,°
